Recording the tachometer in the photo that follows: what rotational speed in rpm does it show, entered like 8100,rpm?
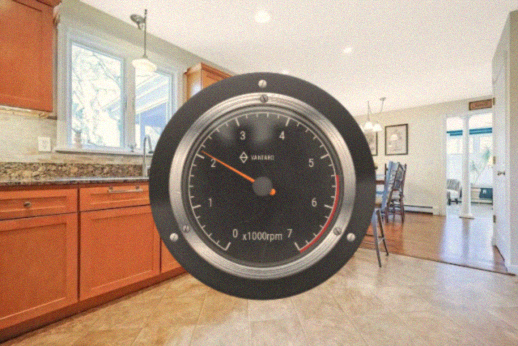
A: 2100,rpm
